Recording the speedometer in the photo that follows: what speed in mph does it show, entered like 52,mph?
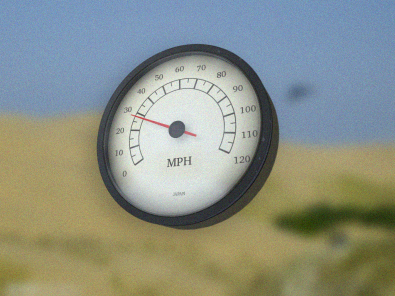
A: 27.5,mph
